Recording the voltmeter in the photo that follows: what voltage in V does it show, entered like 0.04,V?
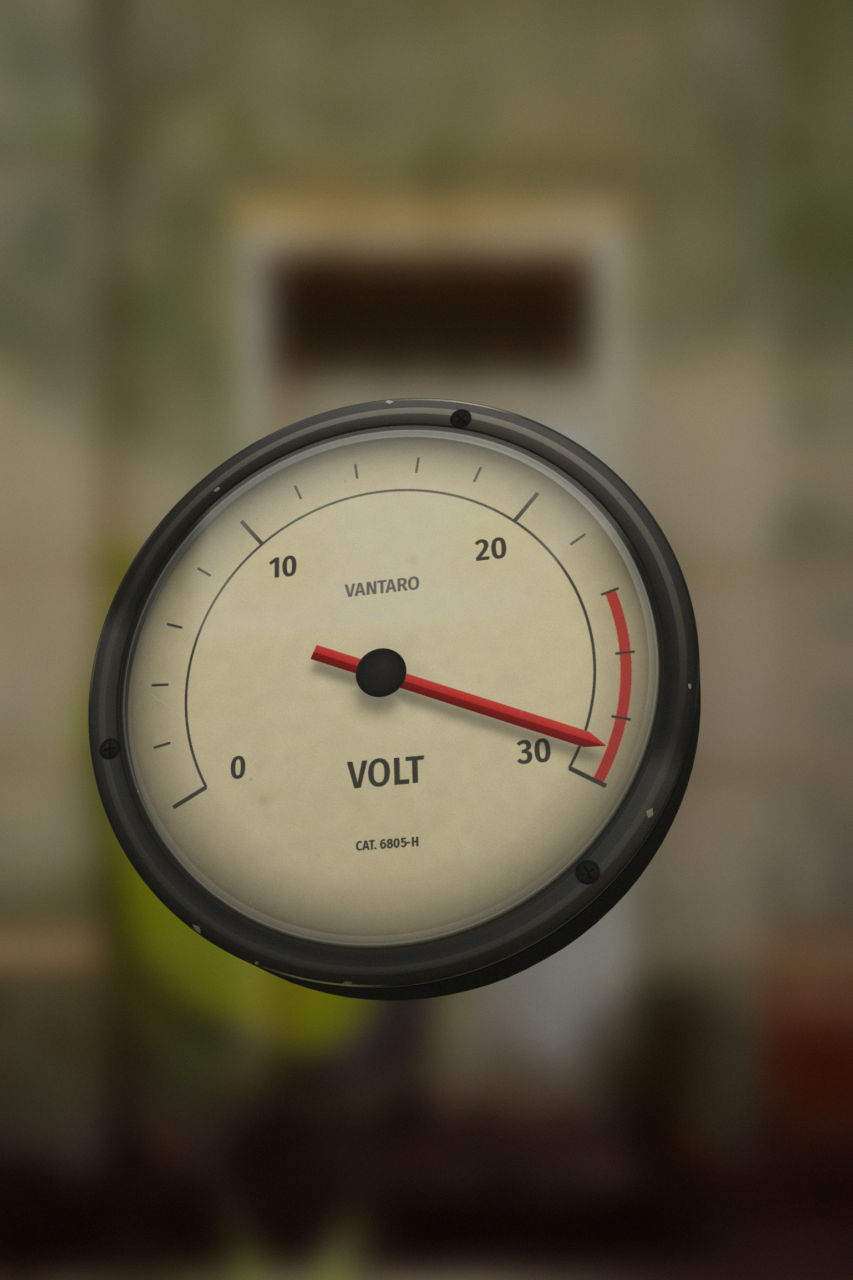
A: 29,V
